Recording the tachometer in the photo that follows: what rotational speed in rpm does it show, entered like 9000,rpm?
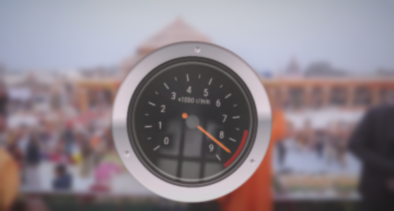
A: 8500,rpm
